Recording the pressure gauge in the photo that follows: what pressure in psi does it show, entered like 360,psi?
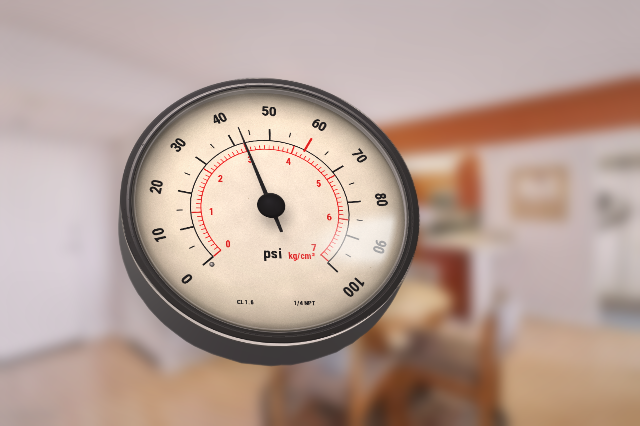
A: 42.5,psi
